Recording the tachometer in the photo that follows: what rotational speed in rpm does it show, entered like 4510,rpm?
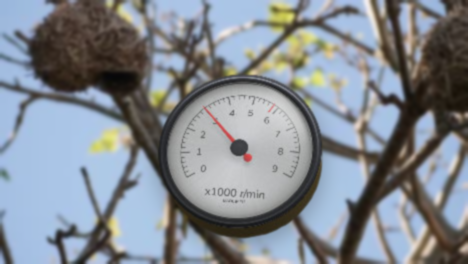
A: 3000,rpm
